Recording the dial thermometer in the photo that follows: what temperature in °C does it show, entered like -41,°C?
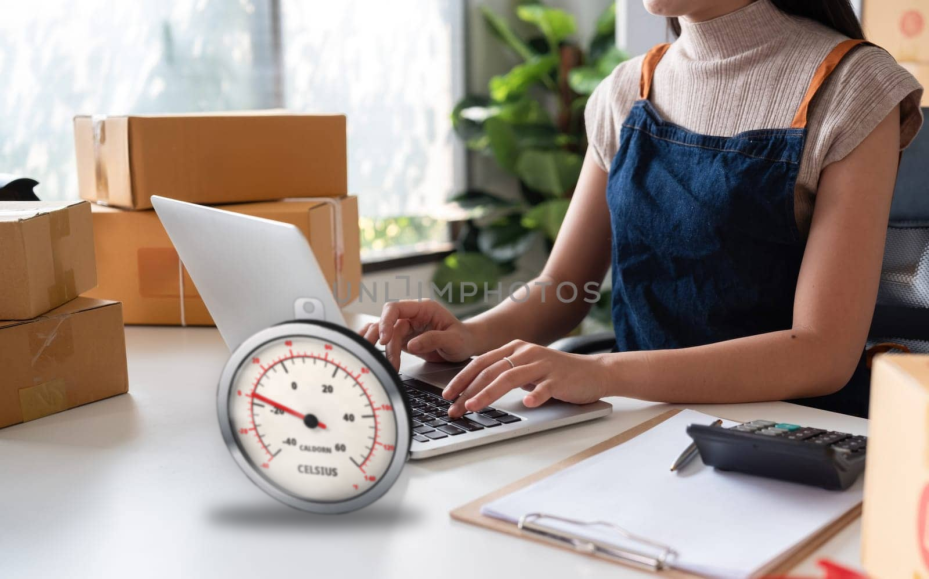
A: -16,°C
